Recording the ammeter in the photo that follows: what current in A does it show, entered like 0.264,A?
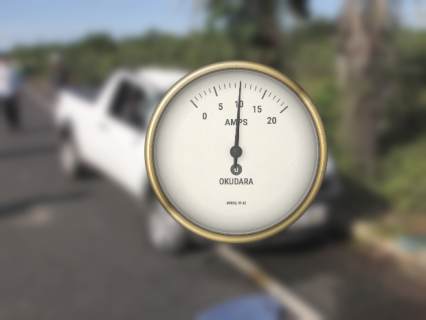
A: 10,A
